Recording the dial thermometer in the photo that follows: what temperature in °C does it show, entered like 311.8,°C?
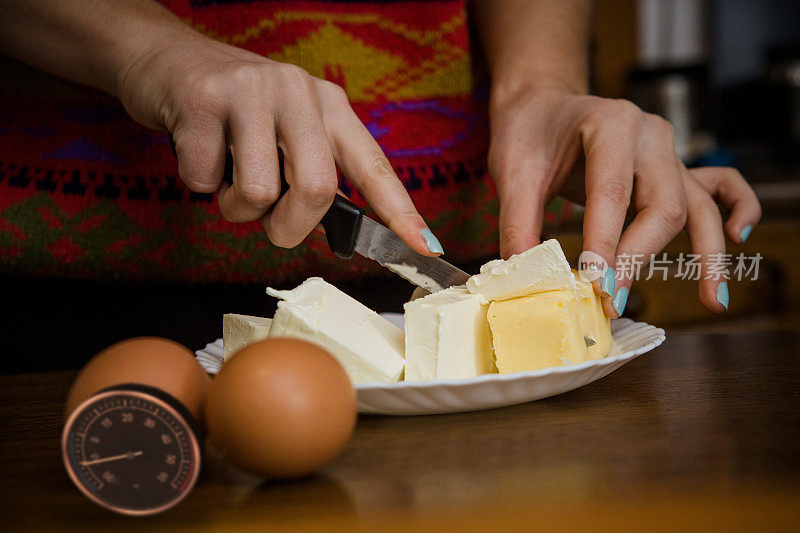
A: -10,°C
